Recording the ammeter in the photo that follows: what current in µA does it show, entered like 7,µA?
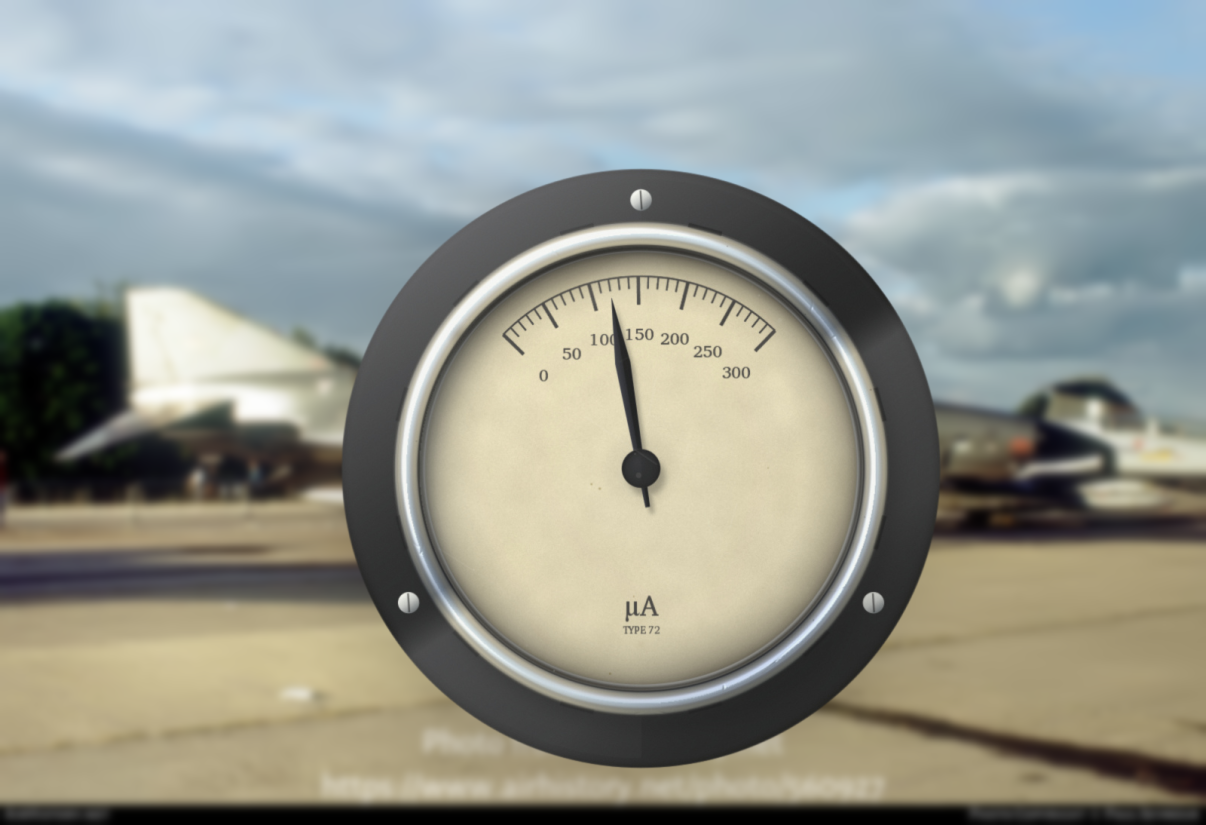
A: 120,µA
